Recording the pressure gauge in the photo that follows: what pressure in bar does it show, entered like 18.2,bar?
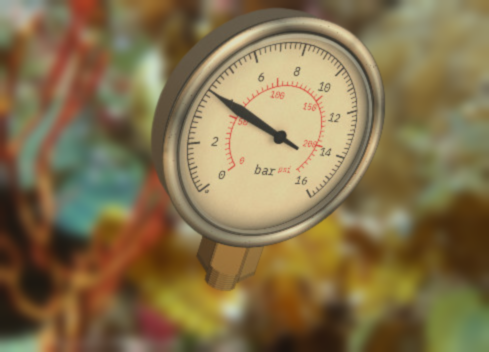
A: 4,bar
